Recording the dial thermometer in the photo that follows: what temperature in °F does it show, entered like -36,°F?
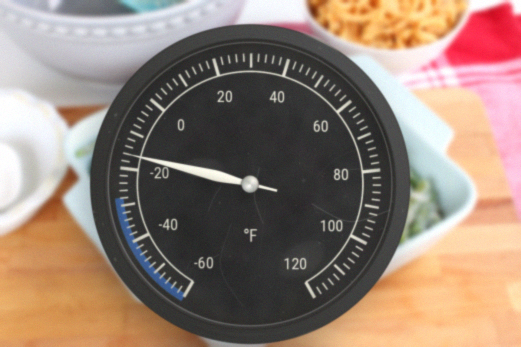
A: -16,°F
